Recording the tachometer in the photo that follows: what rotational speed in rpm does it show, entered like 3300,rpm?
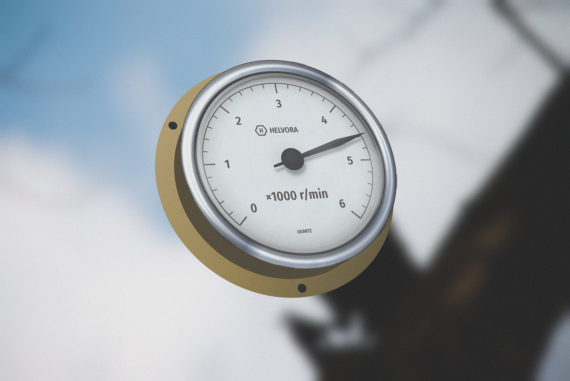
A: 4600,rpm
